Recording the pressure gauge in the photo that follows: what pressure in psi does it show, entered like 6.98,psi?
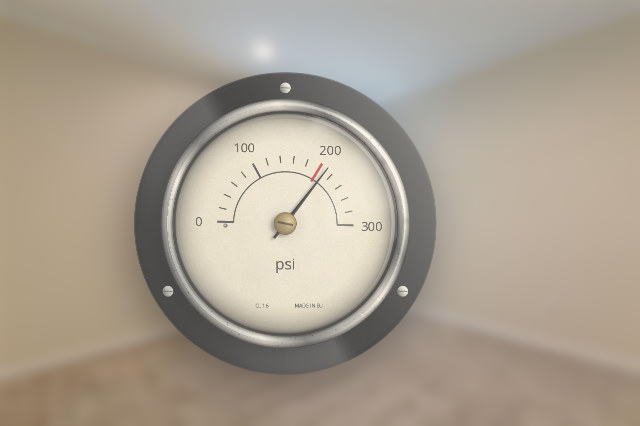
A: 210,psi
